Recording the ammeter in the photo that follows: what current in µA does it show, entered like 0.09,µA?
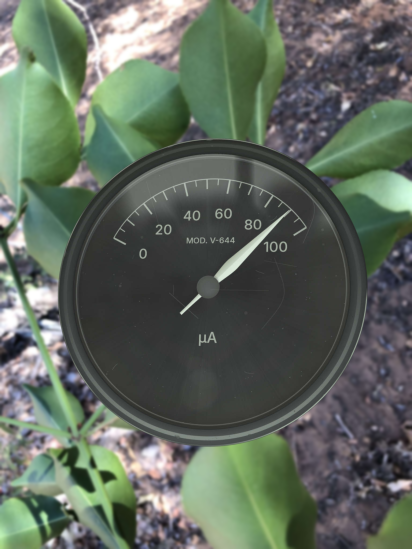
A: 90,µA
